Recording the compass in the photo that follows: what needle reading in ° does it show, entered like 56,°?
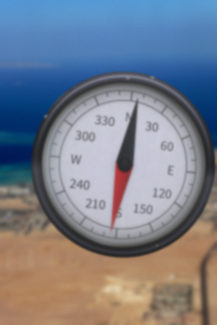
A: 185,°
